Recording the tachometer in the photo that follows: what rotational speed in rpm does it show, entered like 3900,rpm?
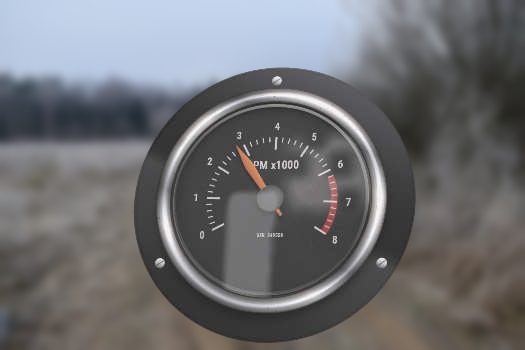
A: 2800,rpm
